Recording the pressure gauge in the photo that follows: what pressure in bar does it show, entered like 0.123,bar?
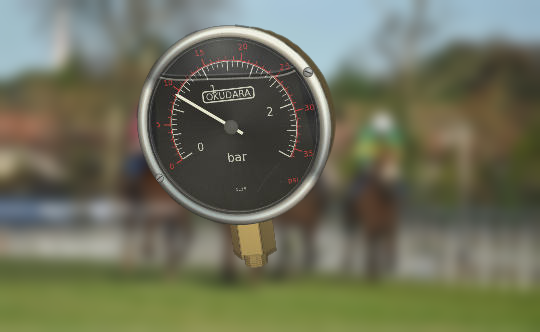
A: 0.65,bar
